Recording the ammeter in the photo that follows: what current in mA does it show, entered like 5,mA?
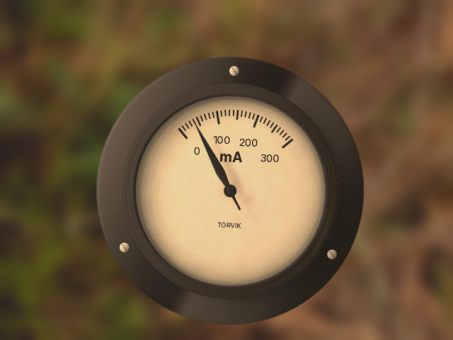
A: 40,mA
